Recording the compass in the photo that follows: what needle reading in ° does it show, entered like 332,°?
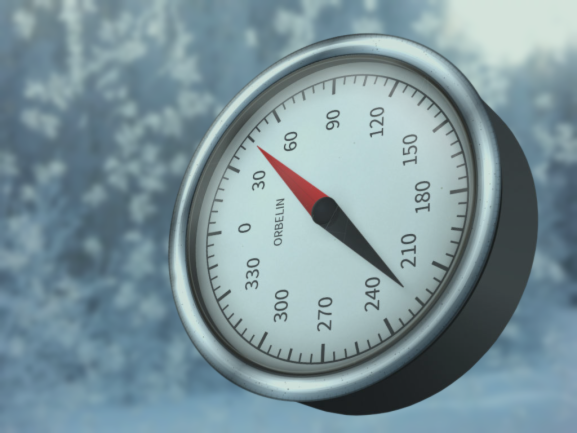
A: 45,°
